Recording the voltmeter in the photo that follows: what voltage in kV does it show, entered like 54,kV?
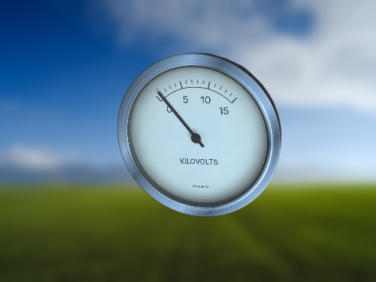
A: 1,kV
